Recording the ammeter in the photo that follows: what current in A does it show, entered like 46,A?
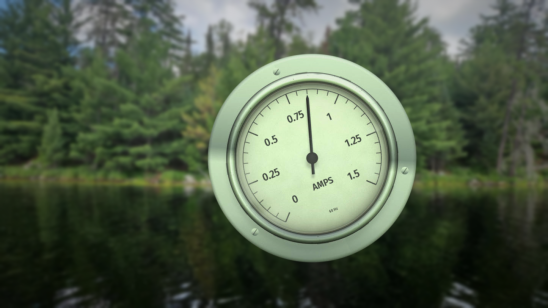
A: 0.85,A
